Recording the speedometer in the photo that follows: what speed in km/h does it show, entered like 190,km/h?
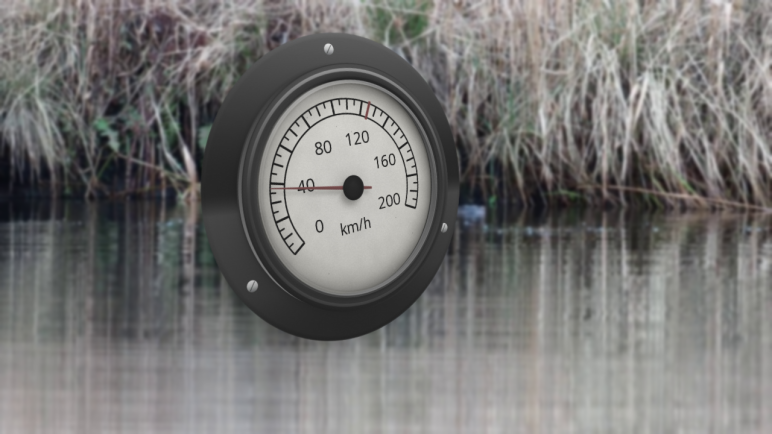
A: 37.5,km/h
